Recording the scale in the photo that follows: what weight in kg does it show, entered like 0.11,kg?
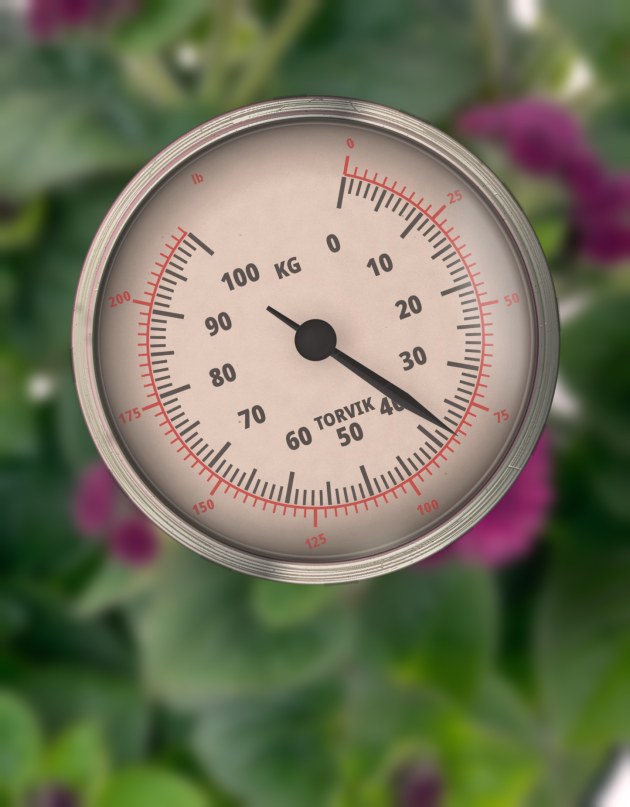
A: 38,kg
